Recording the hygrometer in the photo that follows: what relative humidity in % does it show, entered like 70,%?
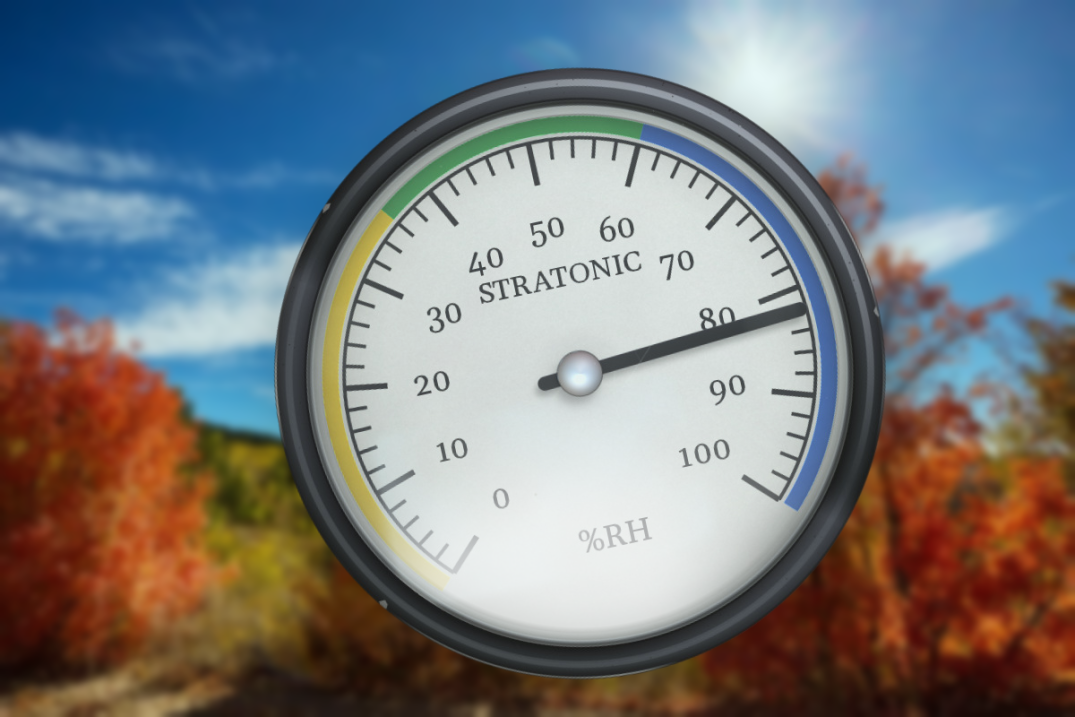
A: 82,%
